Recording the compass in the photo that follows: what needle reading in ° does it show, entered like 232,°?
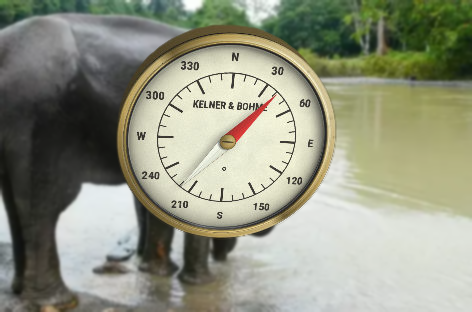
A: 40,°
